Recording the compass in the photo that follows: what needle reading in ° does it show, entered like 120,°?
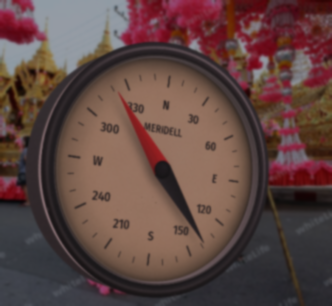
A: 320,°
